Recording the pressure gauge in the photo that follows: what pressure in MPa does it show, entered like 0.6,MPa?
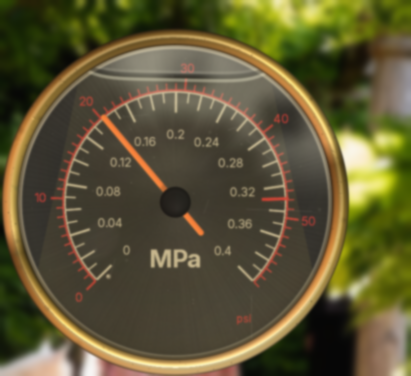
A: 0.14,MPa
